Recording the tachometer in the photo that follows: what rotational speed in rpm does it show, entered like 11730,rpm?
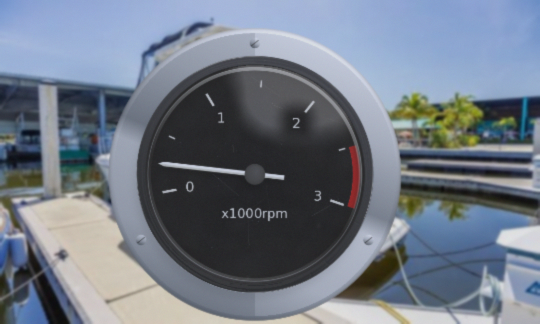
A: 250,rpm
